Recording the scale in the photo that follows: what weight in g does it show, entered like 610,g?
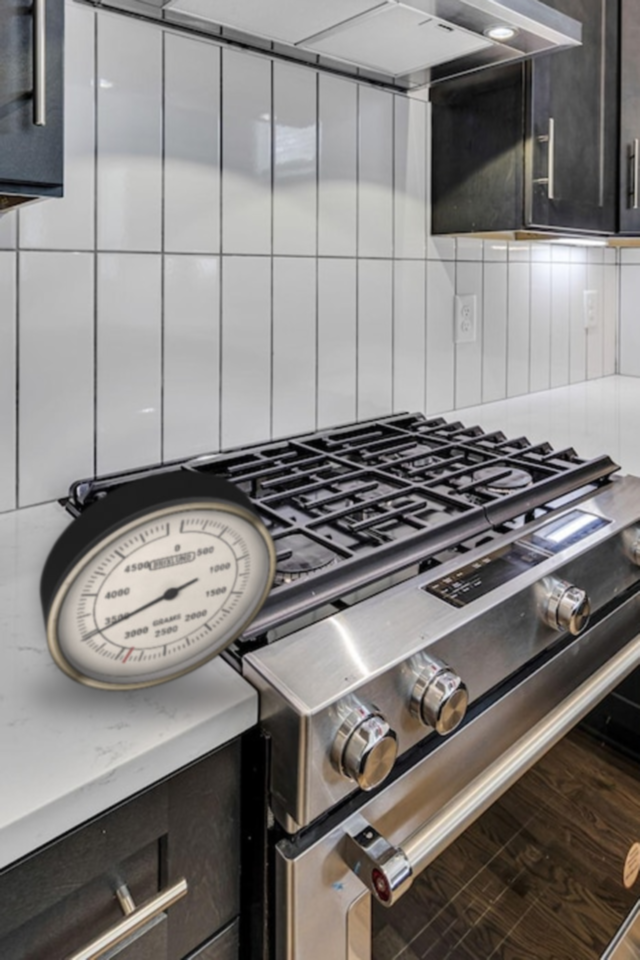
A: 3500,g
